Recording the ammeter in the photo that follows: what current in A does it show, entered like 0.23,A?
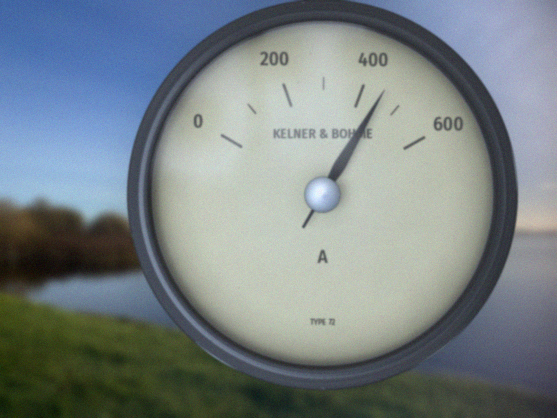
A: 450,A
